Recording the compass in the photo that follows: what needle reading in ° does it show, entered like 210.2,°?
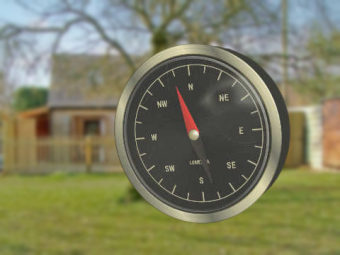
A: 345,°
